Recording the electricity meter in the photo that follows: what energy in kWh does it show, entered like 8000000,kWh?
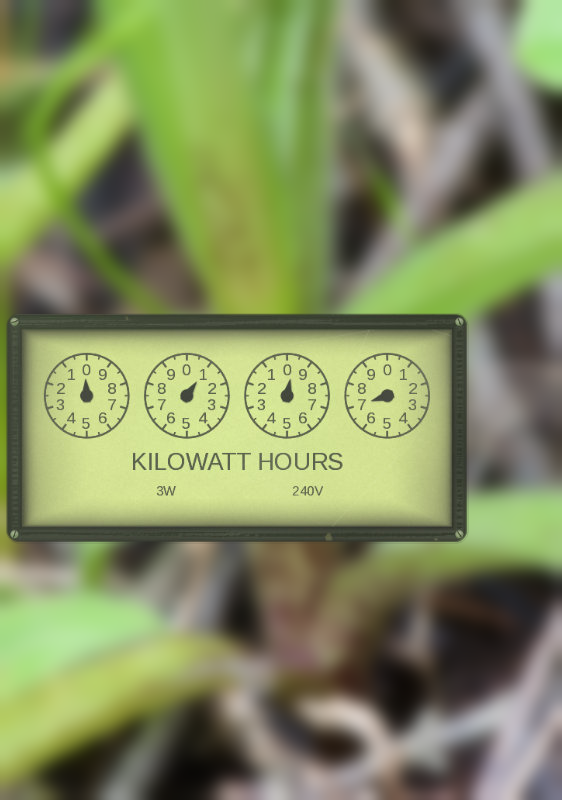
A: 97,kWh
